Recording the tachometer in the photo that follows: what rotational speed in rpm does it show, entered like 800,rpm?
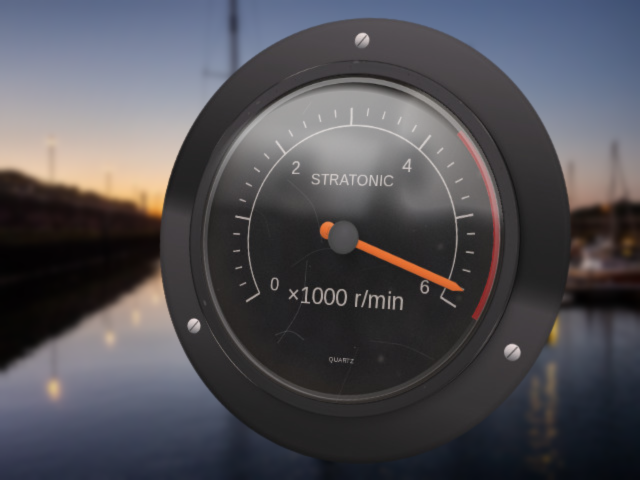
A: 5800,rpm
